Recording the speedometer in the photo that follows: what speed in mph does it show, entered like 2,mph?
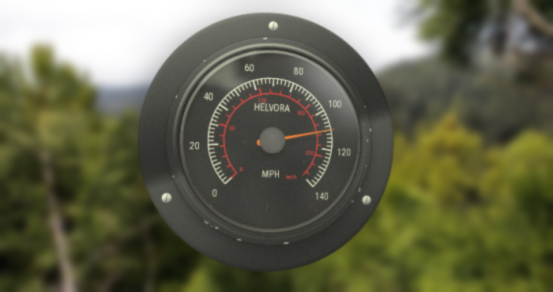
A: 110,mph
